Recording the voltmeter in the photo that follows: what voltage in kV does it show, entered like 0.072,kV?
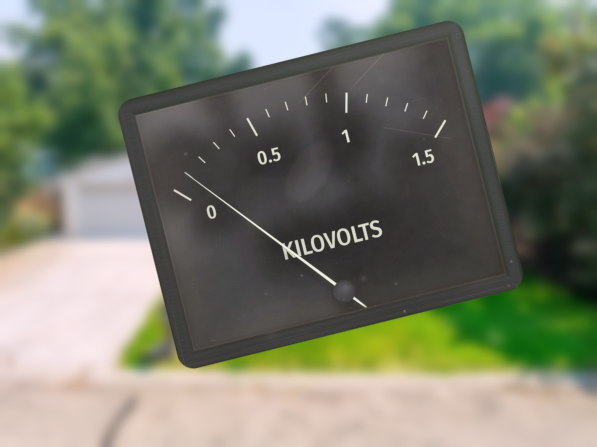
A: 0.1,kV
